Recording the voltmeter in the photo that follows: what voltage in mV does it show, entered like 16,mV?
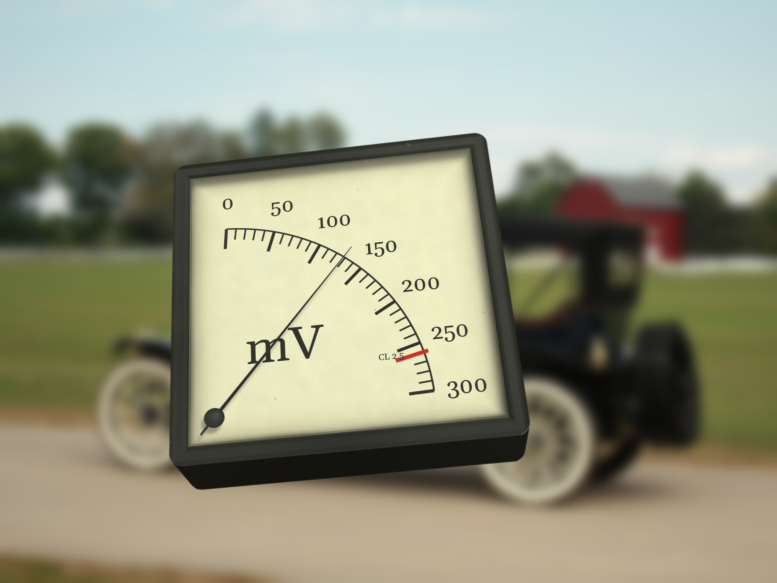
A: 130,mV
